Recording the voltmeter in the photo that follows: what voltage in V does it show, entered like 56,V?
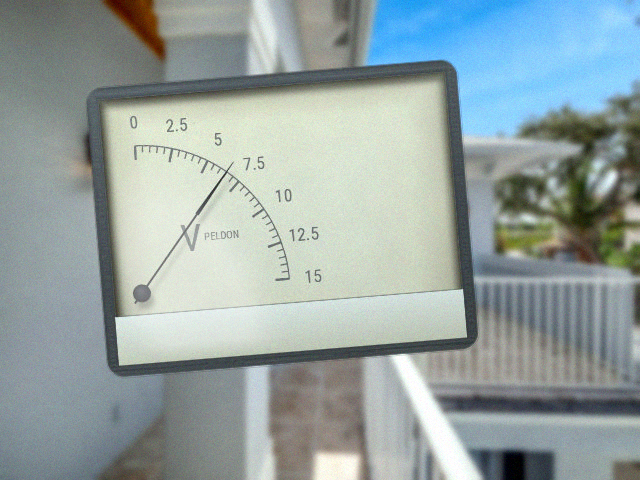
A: 6.5,V
